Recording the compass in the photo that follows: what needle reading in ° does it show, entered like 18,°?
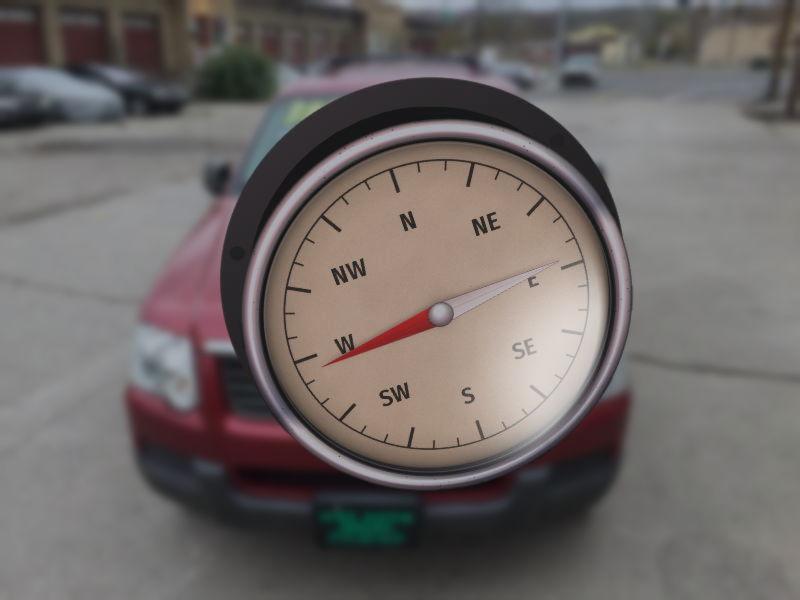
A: 265,°
